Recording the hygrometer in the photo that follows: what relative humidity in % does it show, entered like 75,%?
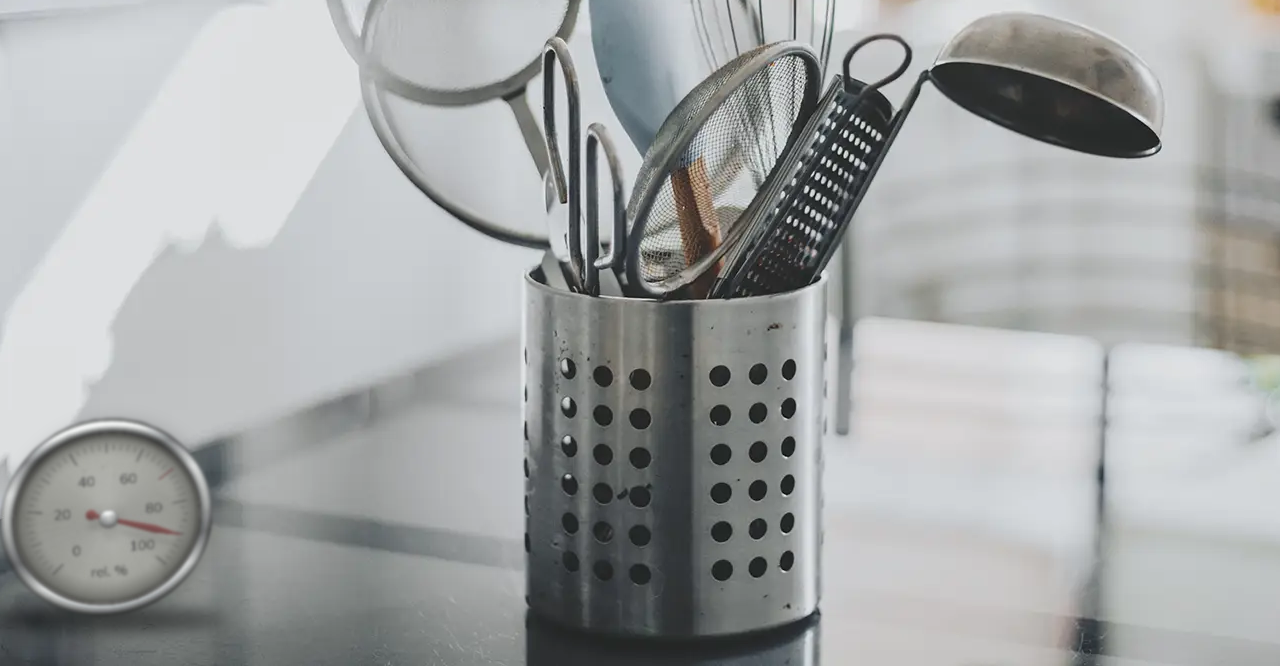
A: 90,%
